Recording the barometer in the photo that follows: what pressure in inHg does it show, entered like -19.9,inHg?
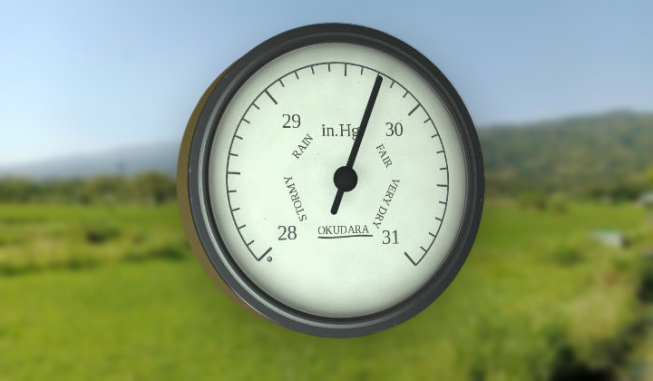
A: 29.7,inHg
